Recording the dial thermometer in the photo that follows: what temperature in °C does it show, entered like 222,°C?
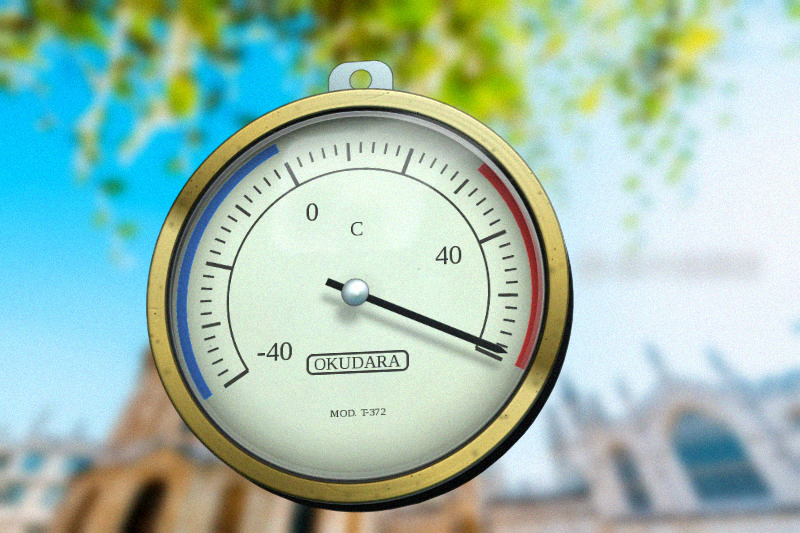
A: 59,°C
